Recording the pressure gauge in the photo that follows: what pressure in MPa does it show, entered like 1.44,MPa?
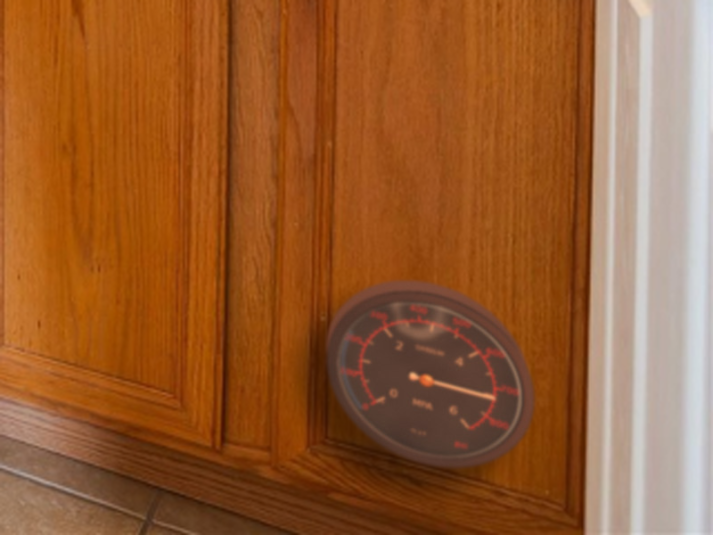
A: 5,MPa
